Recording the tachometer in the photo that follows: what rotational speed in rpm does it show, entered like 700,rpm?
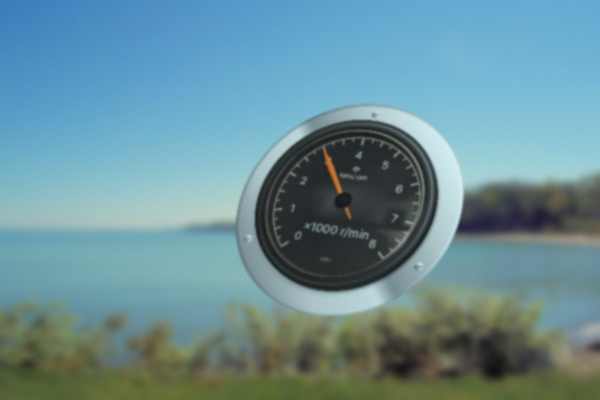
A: 3000,rpm
